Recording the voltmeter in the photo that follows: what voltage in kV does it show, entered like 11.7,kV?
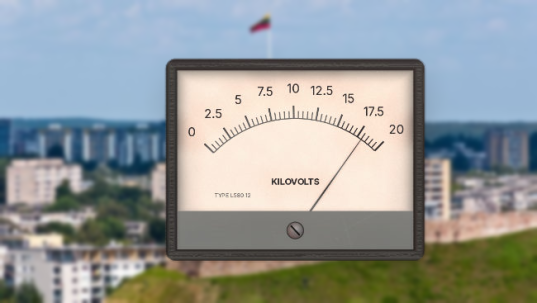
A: 18,kV
